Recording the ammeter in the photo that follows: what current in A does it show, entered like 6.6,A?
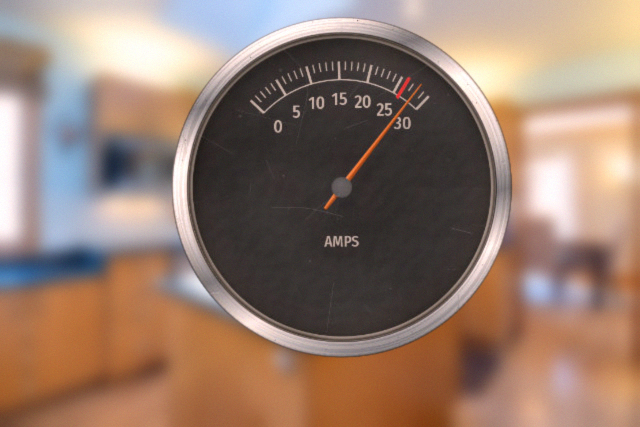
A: 28,A
